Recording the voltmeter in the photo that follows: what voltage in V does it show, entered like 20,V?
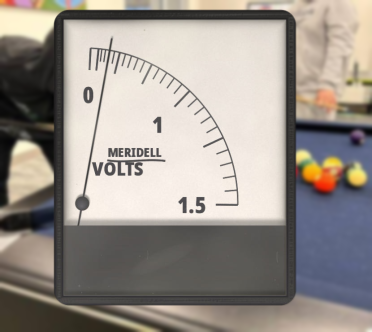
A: 0.4,V
